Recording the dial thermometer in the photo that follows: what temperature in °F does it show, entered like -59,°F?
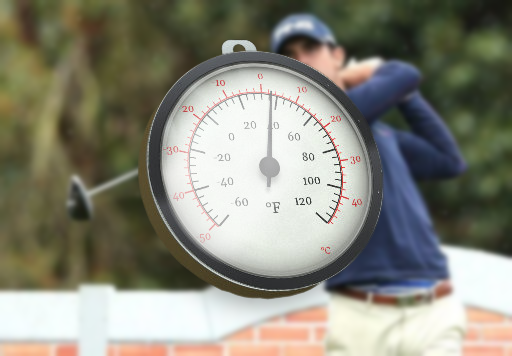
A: 36,°F
